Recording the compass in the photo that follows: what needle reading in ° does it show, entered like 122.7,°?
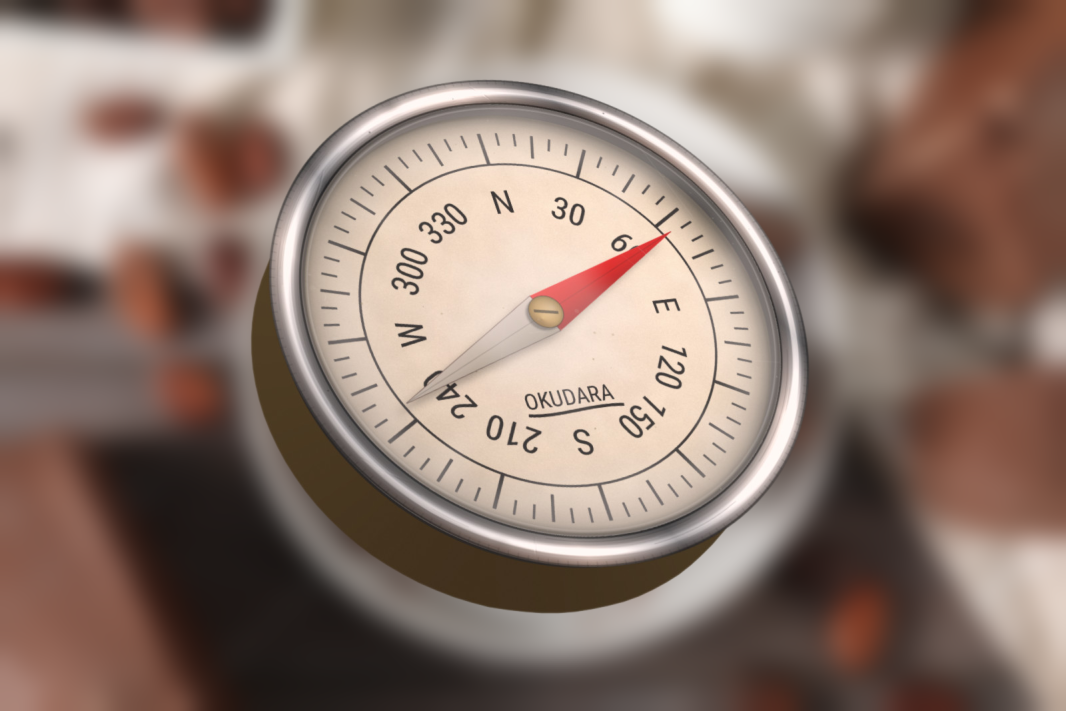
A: 65,°
